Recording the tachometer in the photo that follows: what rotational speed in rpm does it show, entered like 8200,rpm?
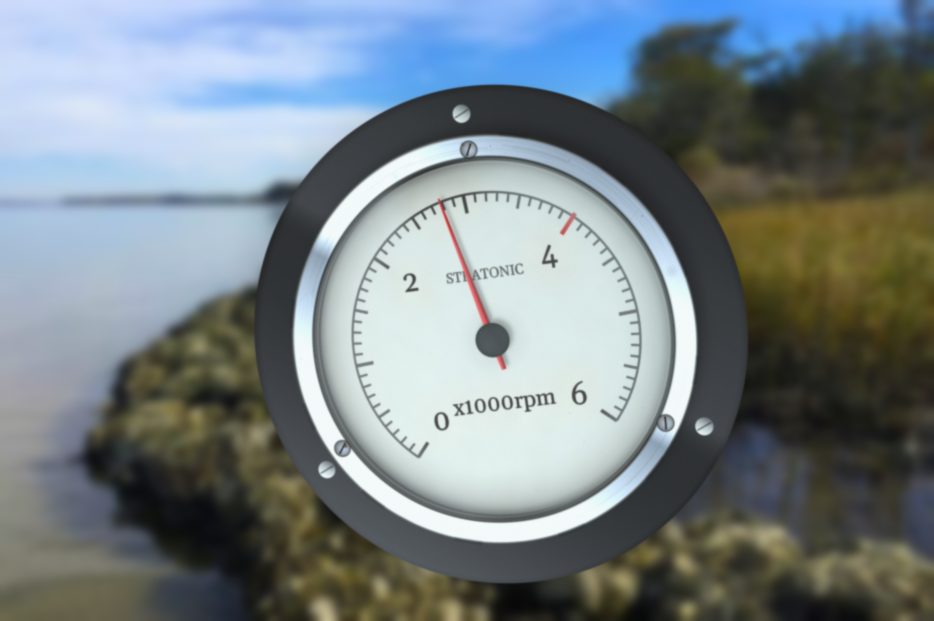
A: 2800,rpm
